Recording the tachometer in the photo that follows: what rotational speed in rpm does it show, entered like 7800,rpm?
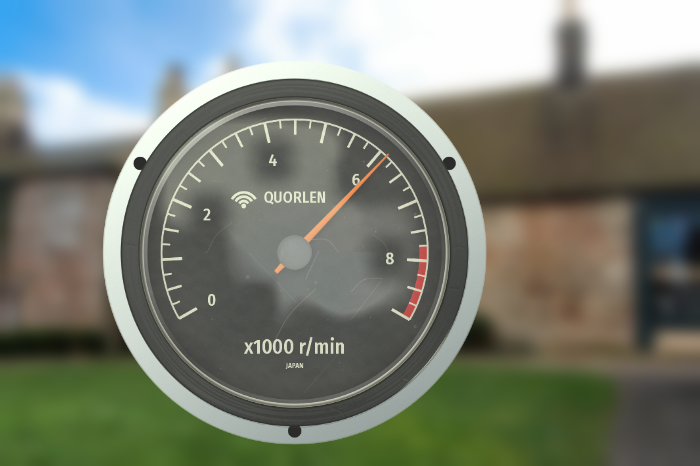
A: 6125,rpm
